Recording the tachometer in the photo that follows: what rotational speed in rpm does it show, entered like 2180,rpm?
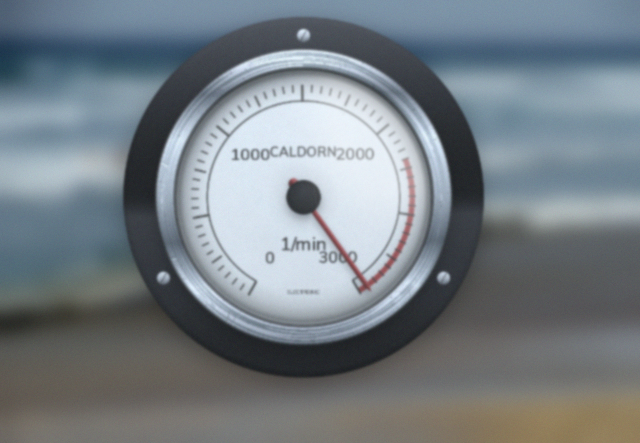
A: 2950,rpm
